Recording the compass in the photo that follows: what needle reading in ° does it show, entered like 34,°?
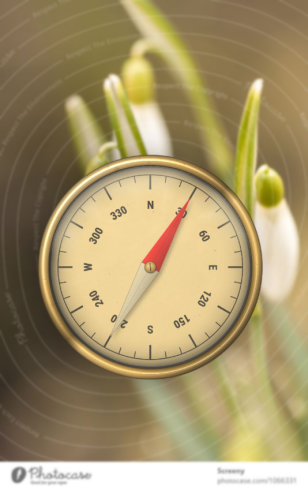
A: 30,°
